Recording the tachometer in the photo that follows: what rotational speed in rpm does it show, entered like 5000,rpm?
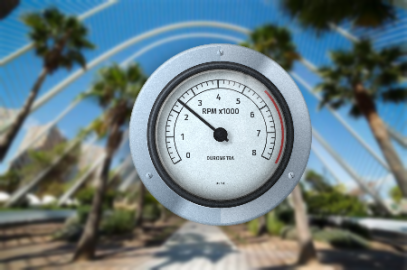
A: 2400,rpm
